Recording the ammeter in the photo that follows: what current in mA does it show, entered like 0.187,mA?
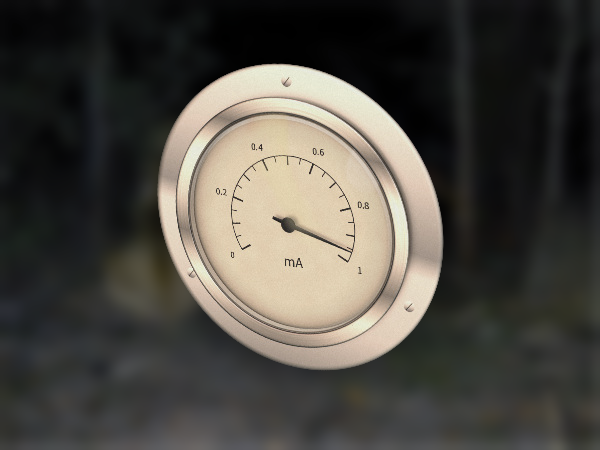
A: 0.95,mA
